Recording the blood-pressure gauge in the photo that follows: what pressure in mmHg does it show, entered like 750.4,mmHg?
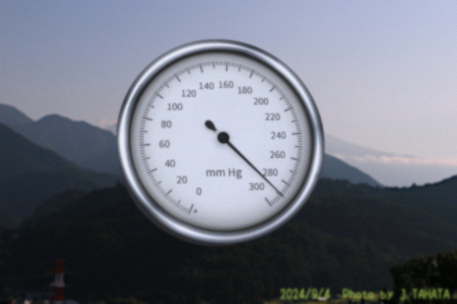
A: 290,mmHg
